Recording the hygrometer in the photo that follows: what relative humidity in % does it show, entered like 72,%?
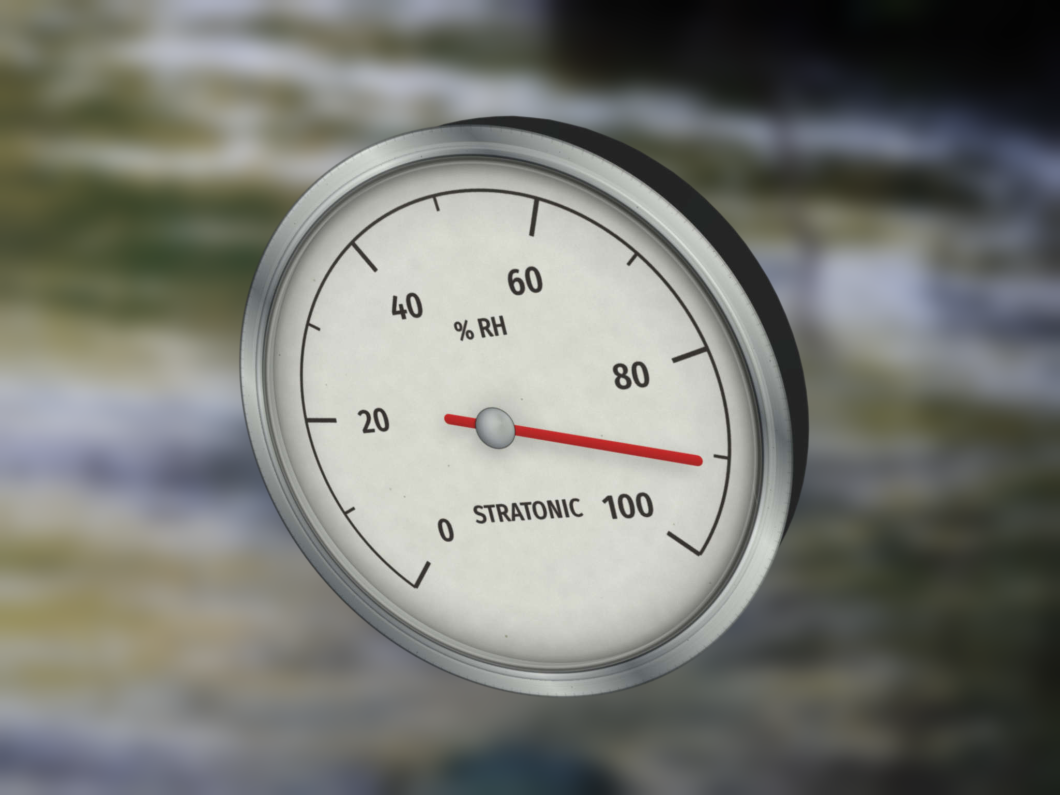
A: 90,%
